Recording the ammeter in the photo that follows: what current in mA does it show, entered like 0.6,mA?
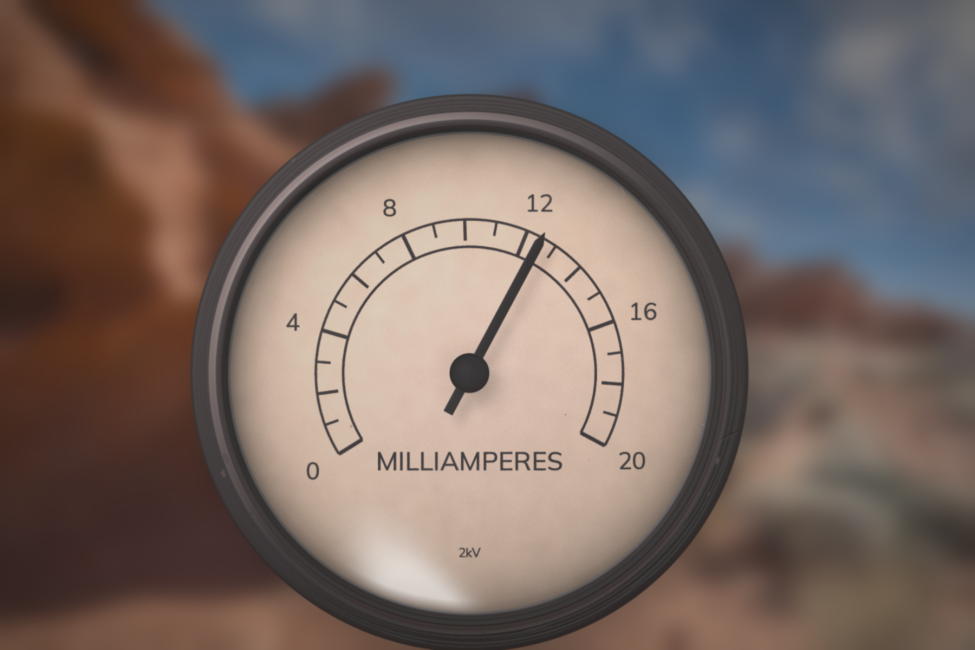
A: 12.5,mA
